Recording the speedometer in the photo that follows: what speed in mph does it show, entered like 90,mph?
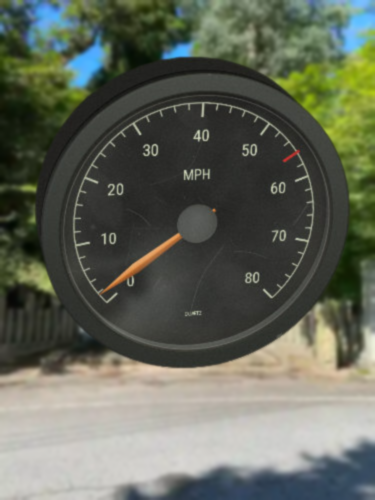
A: 2,mph
